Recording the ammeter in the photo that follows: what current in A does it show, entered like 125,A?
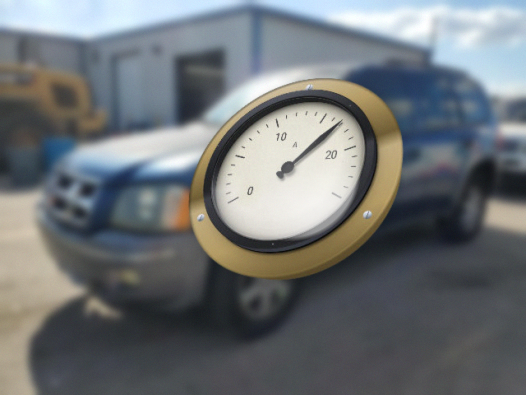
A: 17,A
